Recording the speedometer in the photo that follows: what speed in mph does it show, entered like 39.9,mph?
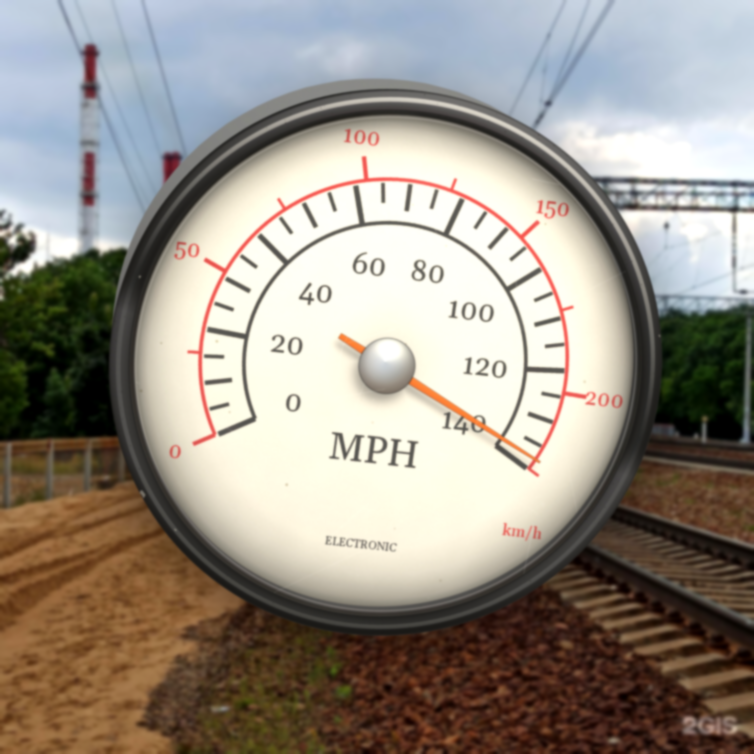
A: 137.5,mph
